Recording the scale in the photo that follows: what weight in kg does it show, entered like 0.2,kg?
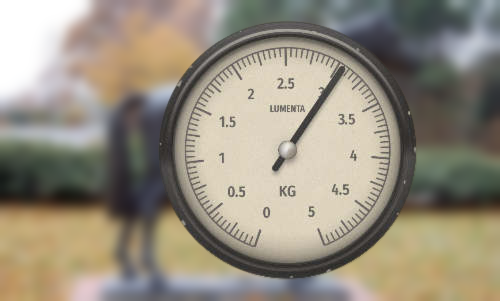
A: 3.05,kg
